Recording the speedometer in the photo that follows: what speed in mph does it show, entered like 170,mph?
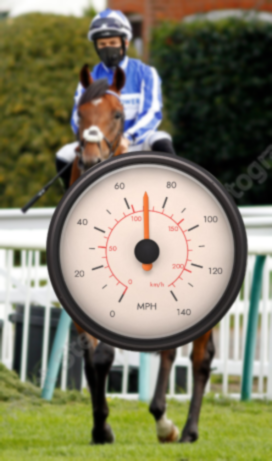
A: 70,mph
